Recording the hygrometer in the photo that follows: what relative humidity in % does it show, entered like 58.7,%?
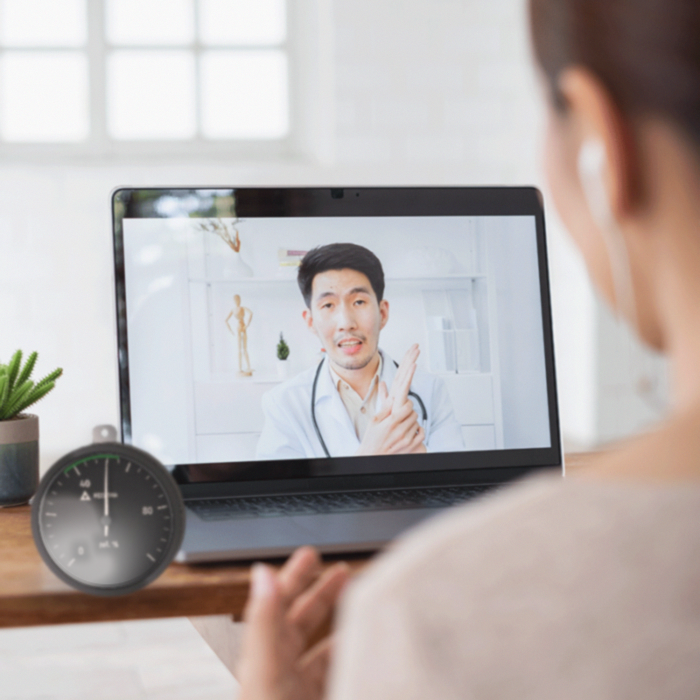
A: 52,%
